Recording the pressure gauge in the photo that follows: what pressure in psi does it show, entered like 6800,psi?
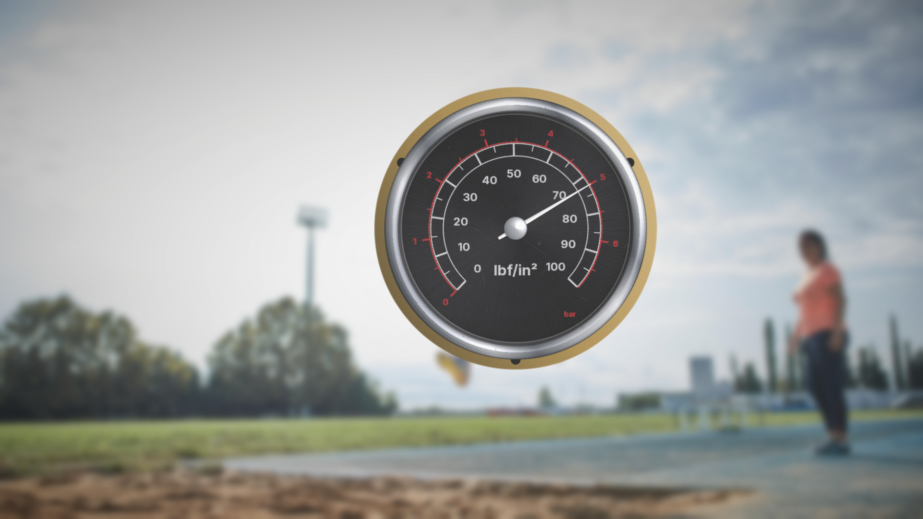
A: 72.5,psi
